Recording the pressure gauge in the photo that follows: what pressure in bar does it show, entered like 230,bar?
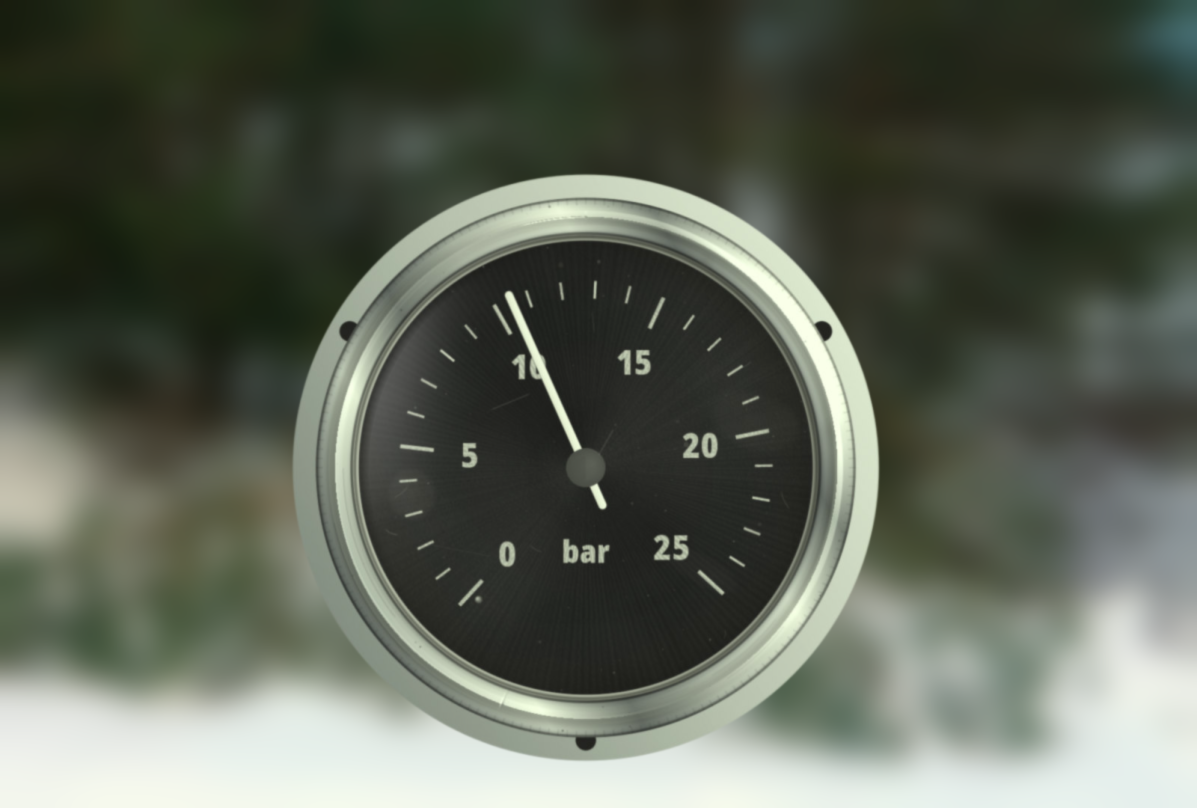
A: 10.5,bar
